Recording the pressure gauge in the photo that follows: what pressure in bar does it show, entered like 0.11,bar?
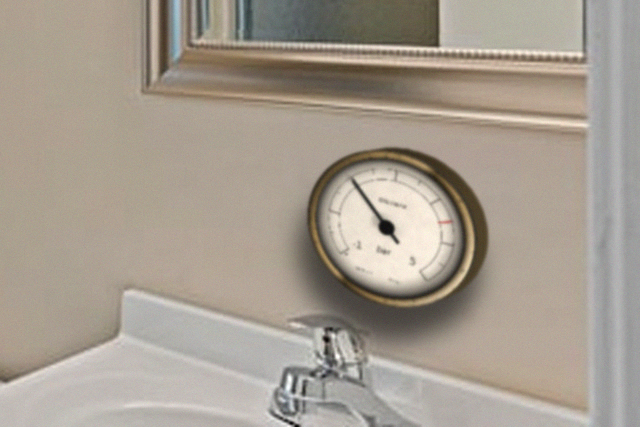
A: 1,bar
